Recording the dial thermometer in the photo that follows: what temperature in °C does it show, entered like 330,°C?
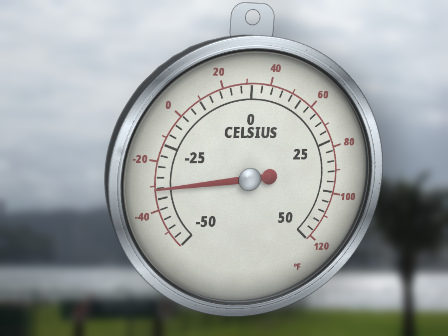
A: -35,°C
